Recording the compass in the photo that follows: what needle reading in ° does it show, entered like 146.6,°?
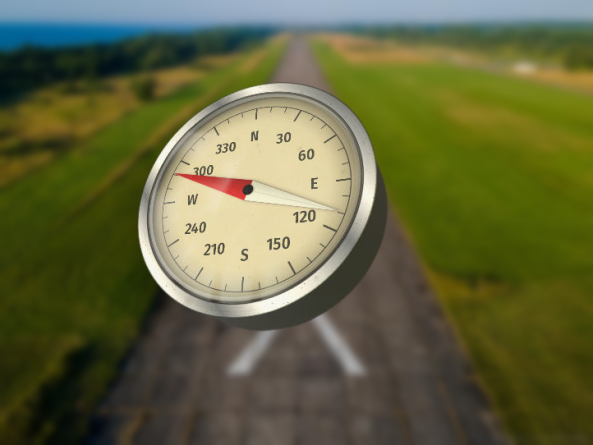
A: 290,°
